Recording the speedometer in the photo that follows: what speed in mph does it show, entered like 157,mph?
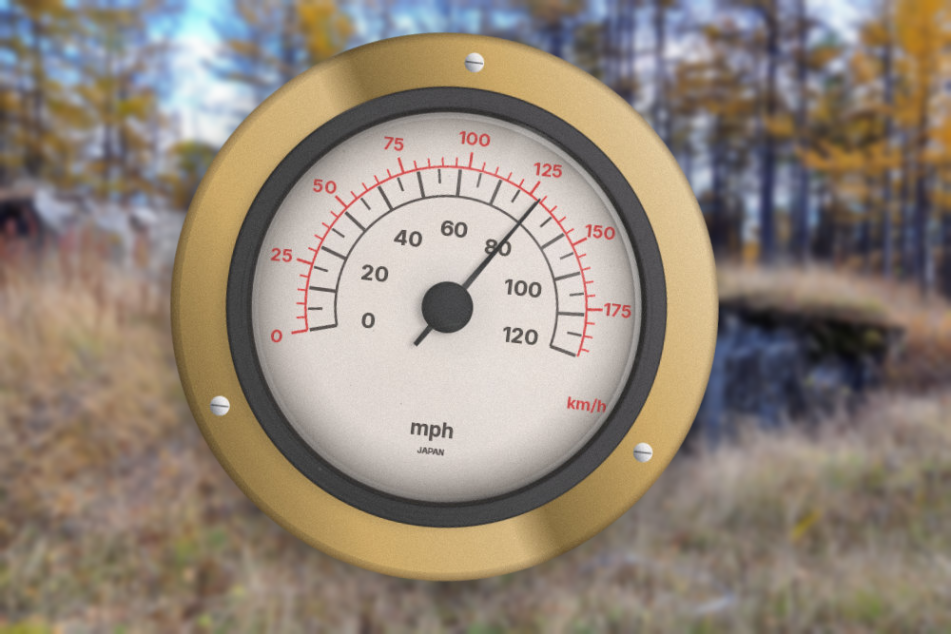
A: 80,mph
